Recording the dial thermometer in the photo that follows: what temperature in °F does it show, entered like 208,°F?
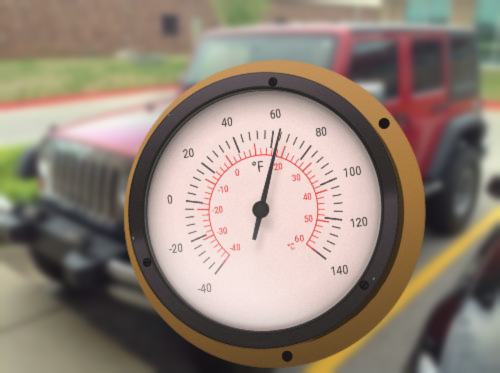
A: 64,°F
